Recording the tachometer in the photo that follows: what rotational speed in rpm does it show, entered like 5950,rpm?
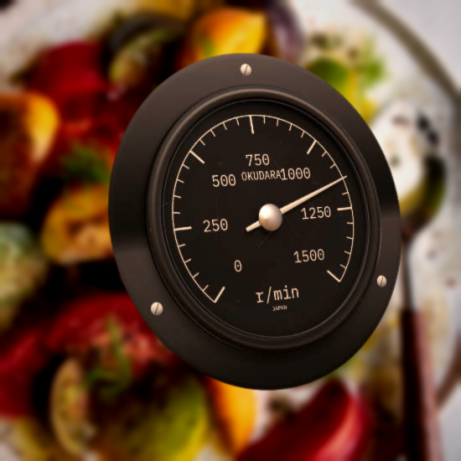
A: 1150,rpm
